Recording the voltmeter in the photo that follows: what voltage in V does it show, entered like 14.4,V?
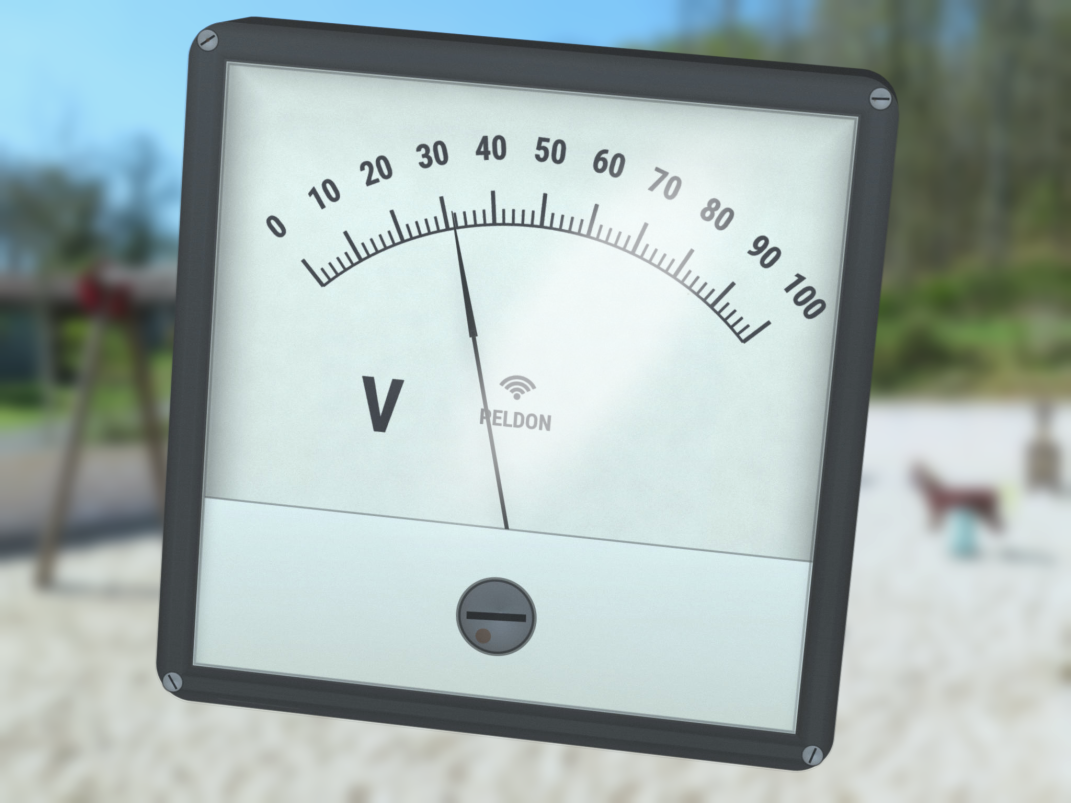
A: 32,V
